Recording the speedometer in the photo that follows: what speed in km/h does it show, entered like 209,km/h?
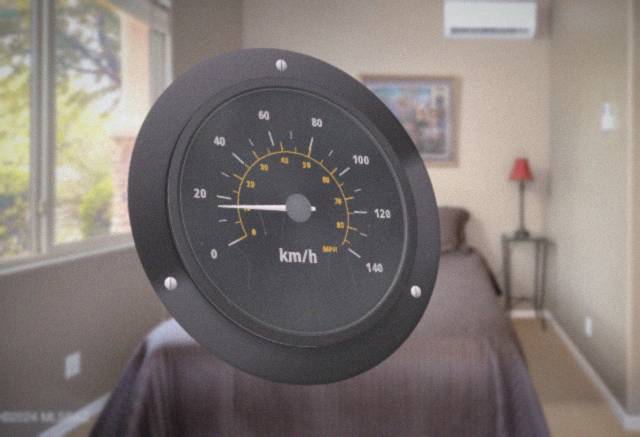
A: 15,km/h
